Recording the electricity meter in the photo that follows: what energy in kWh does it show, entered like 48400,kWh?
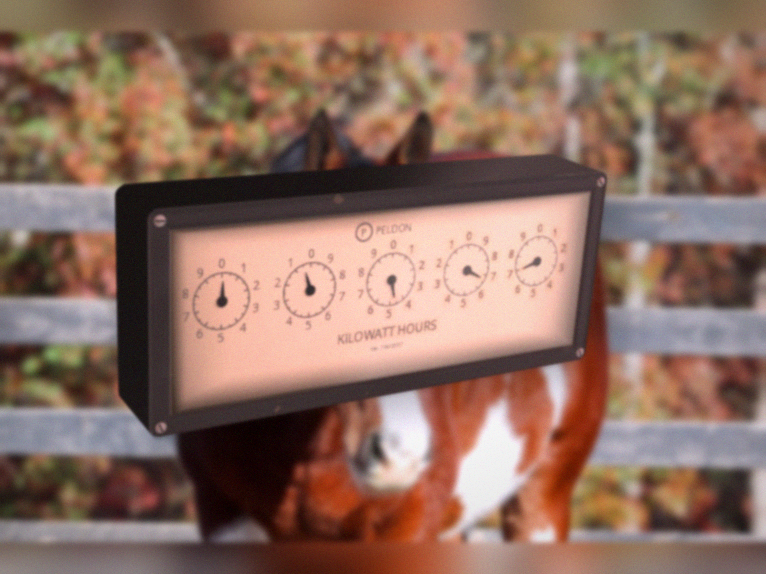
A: 467,kWh
